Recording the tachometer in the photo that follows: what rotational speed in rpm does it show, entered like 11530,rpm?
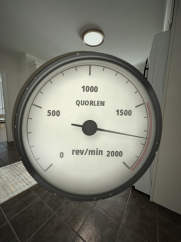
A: 1750,rpm
